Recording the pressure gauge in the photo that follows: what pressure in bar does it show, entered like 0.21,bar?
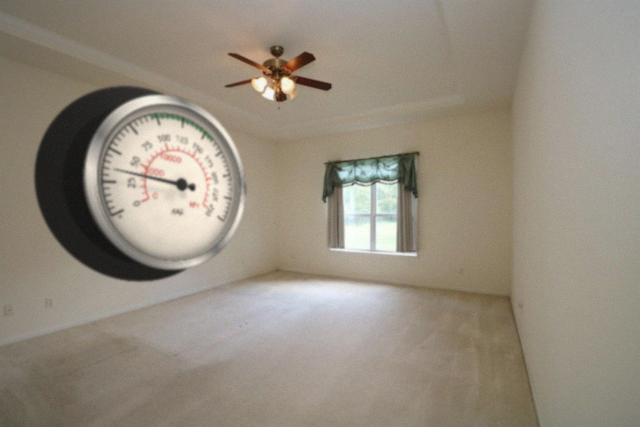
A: 35,bar
